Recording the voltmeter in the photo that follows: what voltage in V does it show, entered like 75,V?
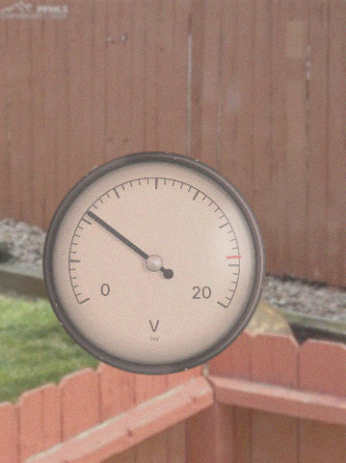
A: 5.5,V
